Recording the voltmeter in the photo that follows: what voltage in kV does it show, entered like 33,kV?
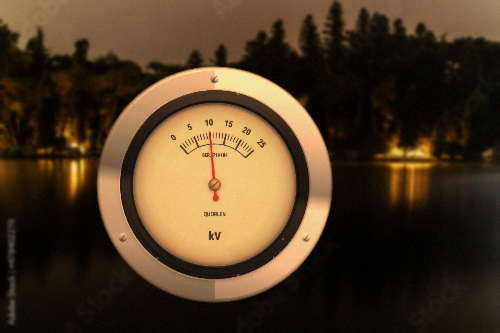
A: 10,kV
